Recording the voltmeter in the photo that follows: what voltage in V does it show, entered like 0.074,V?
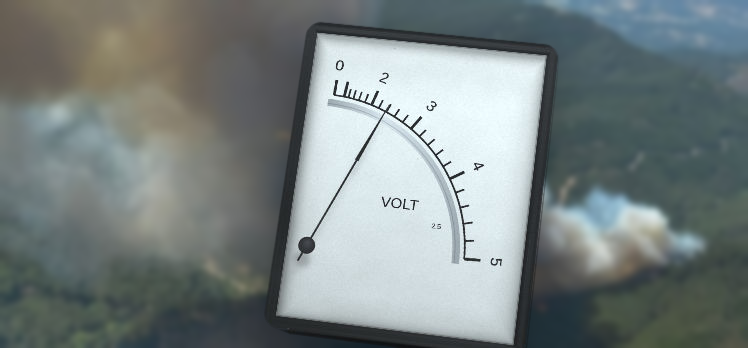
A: 2.4,V
